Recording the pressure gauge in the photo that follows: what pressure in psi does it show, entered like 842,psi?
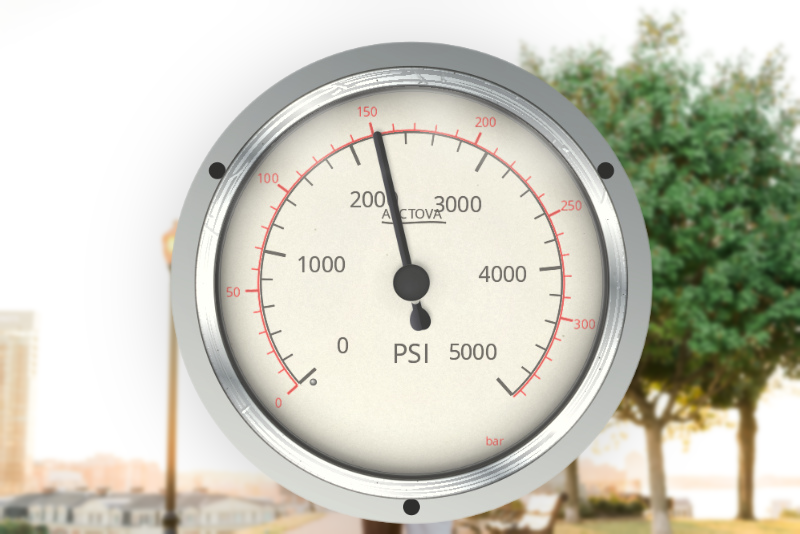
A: 2200,psi
